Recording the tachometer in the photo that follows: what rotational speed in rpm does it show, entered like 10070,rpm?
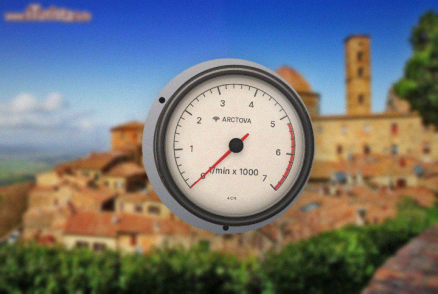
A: 0,rpm
